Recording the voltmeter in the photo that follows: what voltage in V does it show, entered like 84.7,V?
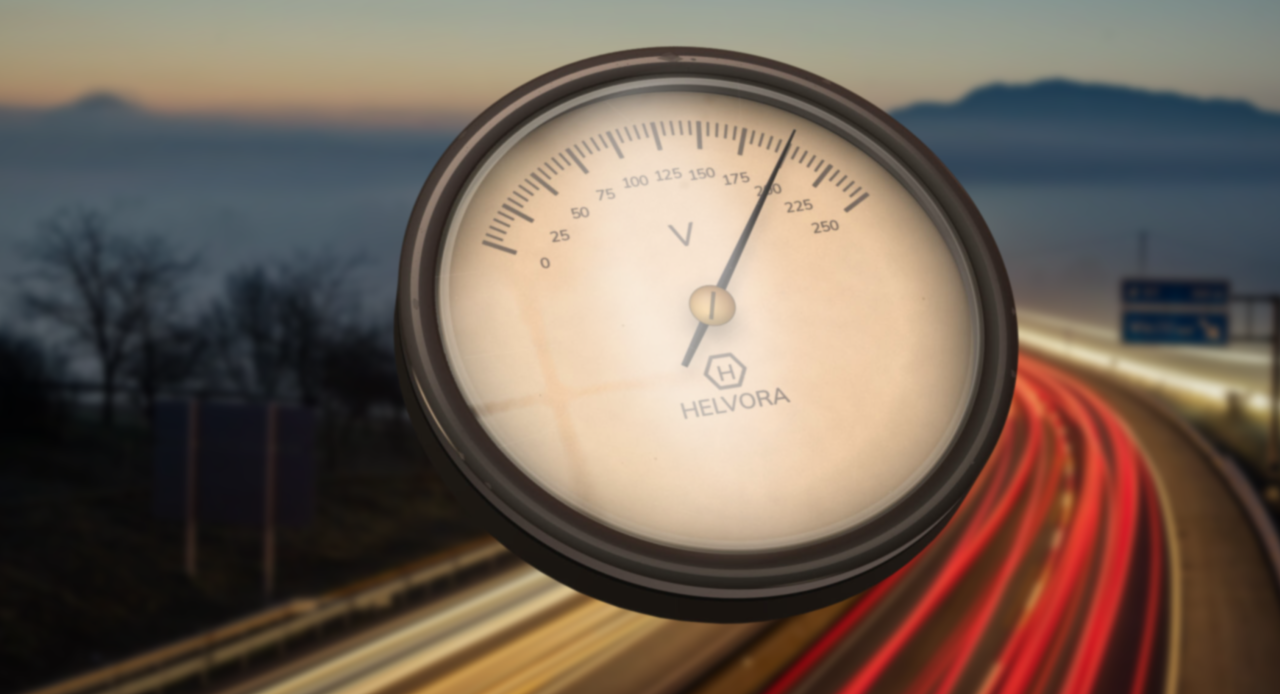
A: 200,V
